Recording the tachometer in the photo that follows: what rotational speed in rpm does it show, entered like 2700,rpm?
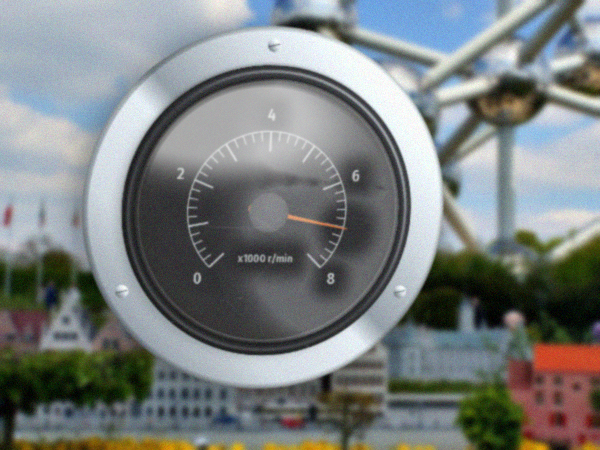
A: 7000,rpm
